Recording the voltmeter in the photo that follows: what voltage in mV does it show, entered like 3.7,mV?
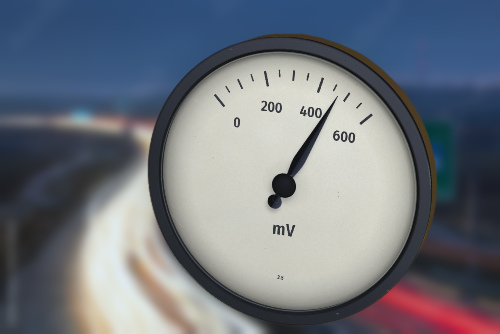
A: 475,mV
